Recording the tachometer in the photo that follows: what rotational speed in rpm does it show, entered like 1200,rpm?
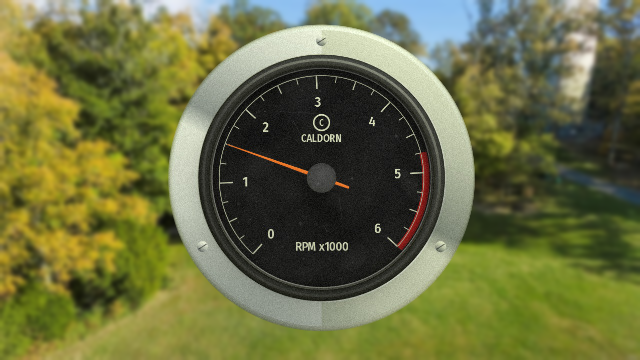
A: 1500,rpm
